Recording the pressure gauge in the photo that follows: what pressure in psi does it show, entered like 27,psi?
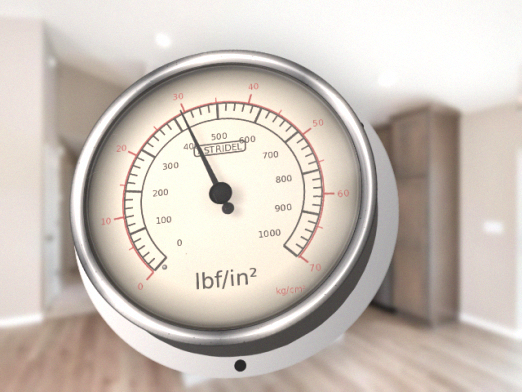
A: 420,psi
